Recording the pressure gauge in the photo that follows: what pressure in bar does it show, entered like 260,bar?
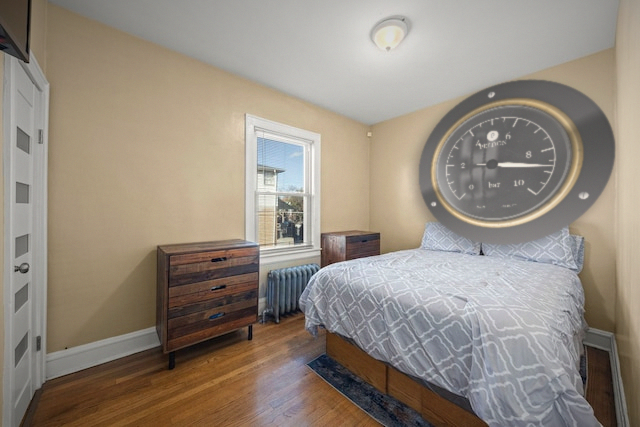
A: 8.75,bar
